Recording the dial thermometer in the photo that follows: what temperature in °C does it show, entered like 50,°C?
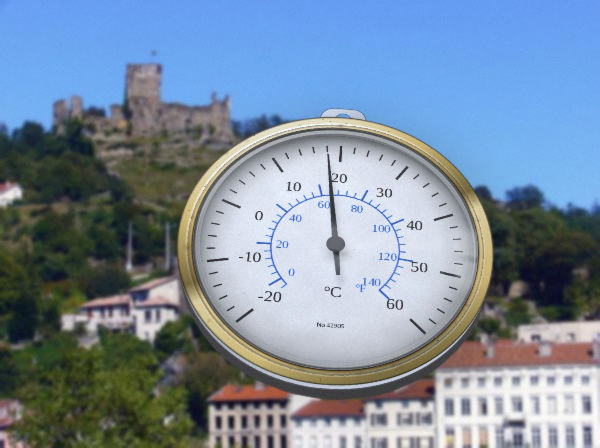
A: 18,°C
